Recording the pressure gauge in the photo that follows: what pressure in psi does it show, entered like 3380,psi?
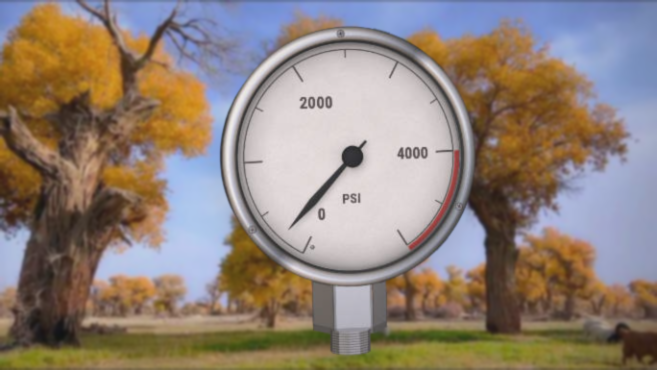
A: 250,psi
